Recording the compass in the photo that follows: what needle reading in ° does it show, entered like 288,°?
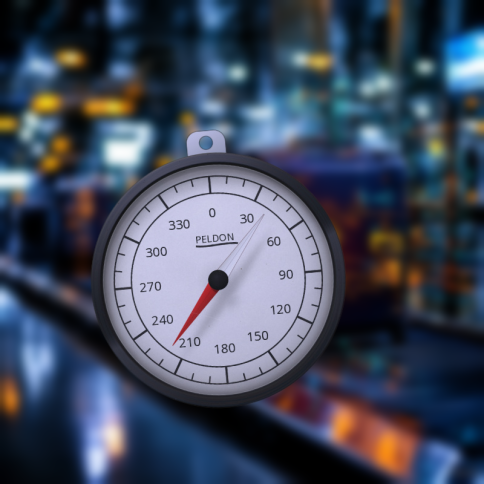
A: 220,°
